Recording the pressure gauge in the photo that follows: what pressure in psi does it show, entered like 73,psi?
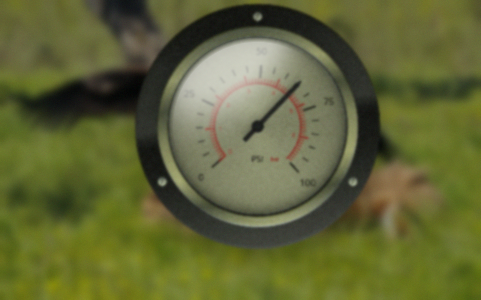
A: 65,psi
